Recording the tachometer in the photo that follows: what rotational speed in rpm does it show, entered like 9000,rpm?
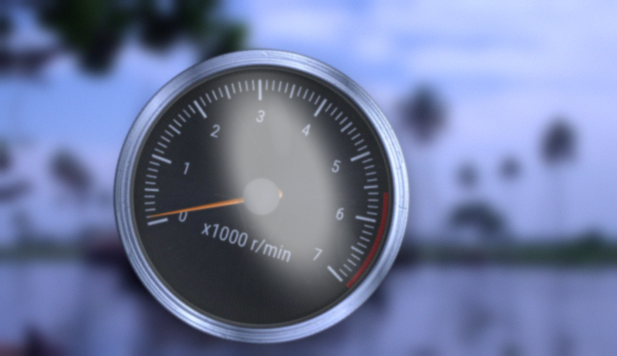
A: 100,rpm
